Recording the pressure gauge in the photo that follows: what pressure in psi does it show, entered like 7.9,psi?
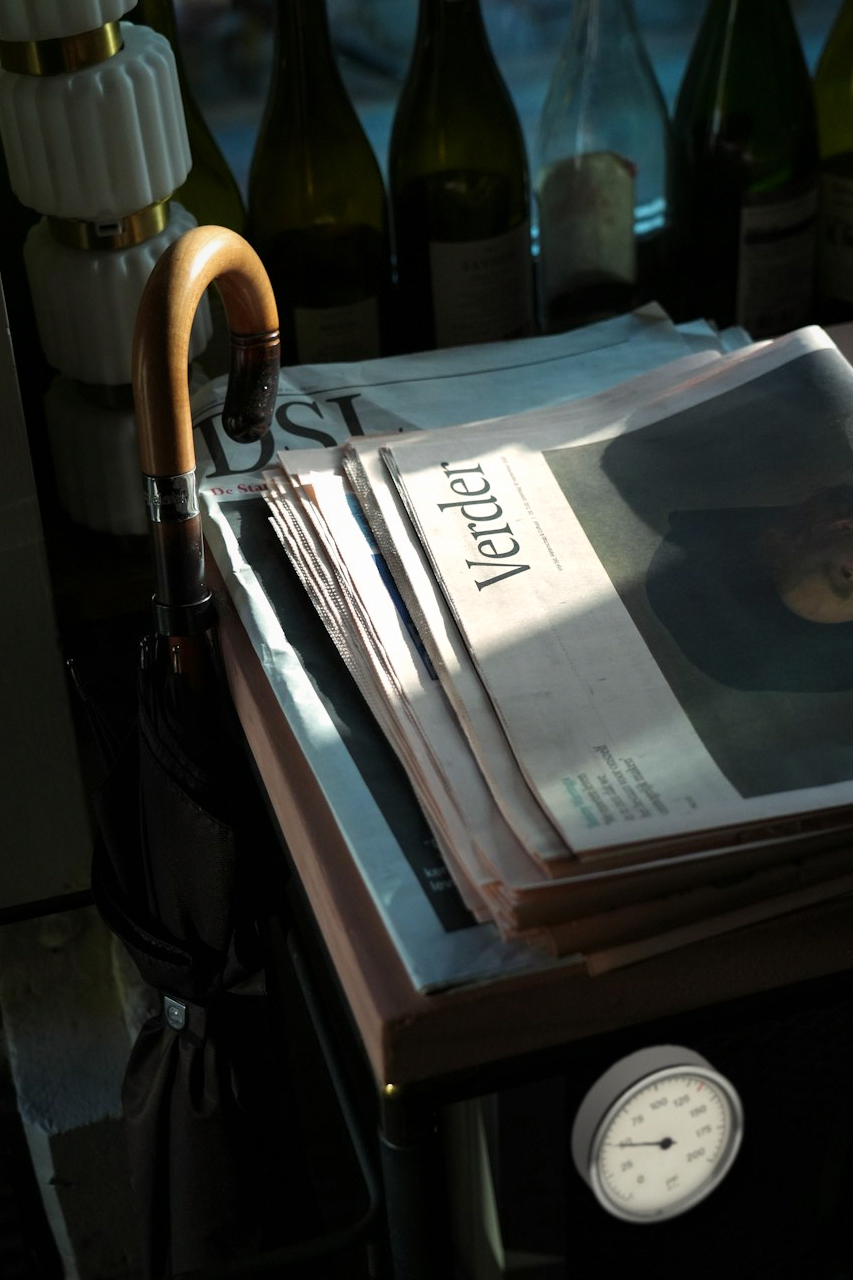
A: 50,psi
